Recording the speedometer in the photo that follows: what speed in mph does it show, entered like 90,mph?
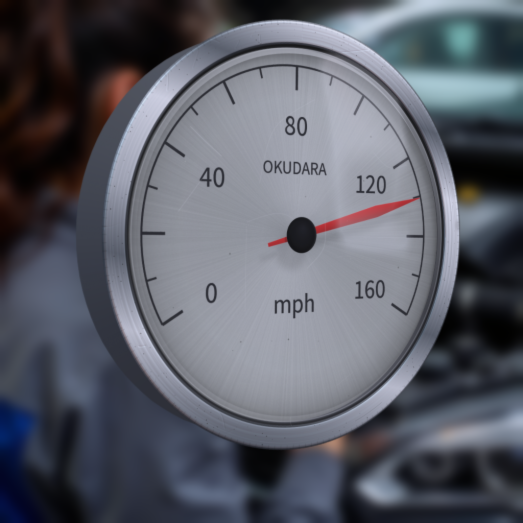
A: 130,mph
